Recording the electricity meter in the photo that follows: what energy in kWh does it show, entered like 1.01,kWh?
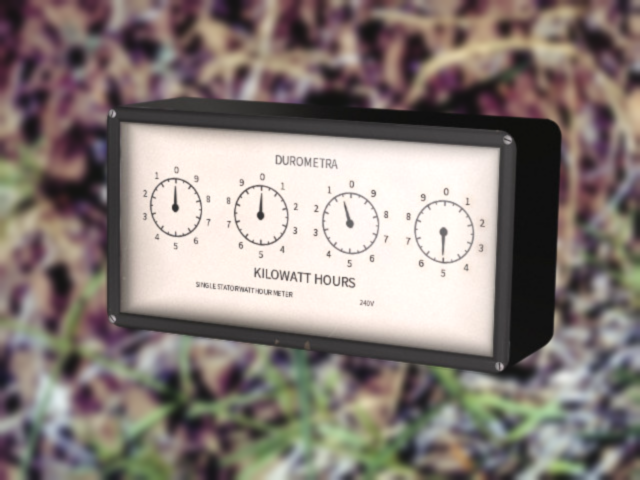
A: 5,kWh
